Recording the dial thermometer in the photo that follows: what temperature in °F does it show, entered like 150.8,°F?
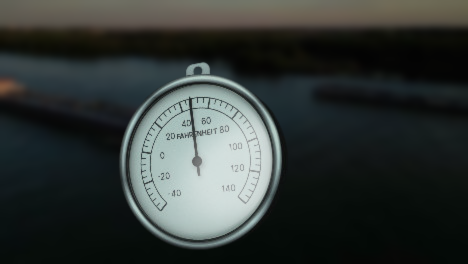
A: 48,°F
